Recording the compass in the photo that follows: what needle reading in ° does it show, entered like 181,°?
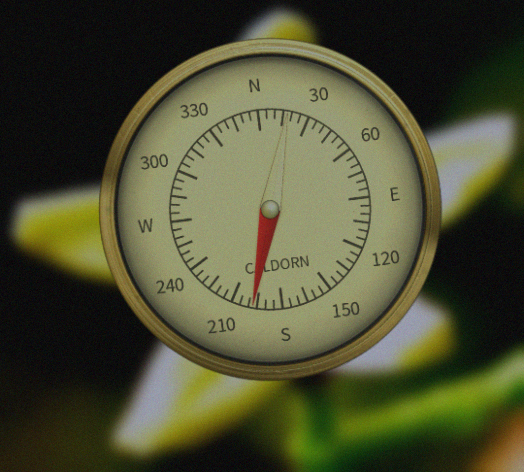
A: 197.5,°
